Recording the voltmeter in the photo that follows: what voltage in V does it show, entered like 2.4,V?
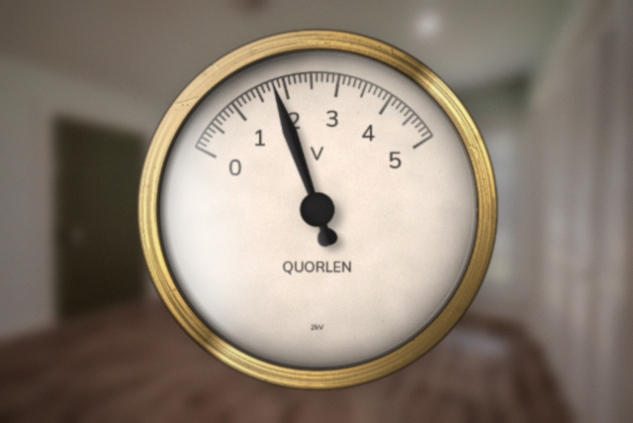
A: 1.8,V
